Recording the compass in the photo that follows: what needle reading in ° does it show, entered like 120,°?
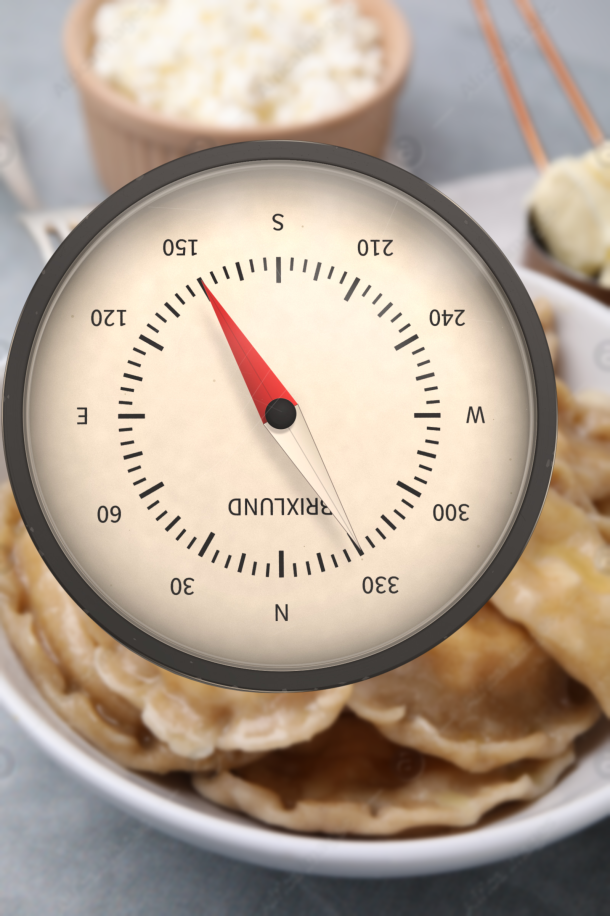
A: 150,°
